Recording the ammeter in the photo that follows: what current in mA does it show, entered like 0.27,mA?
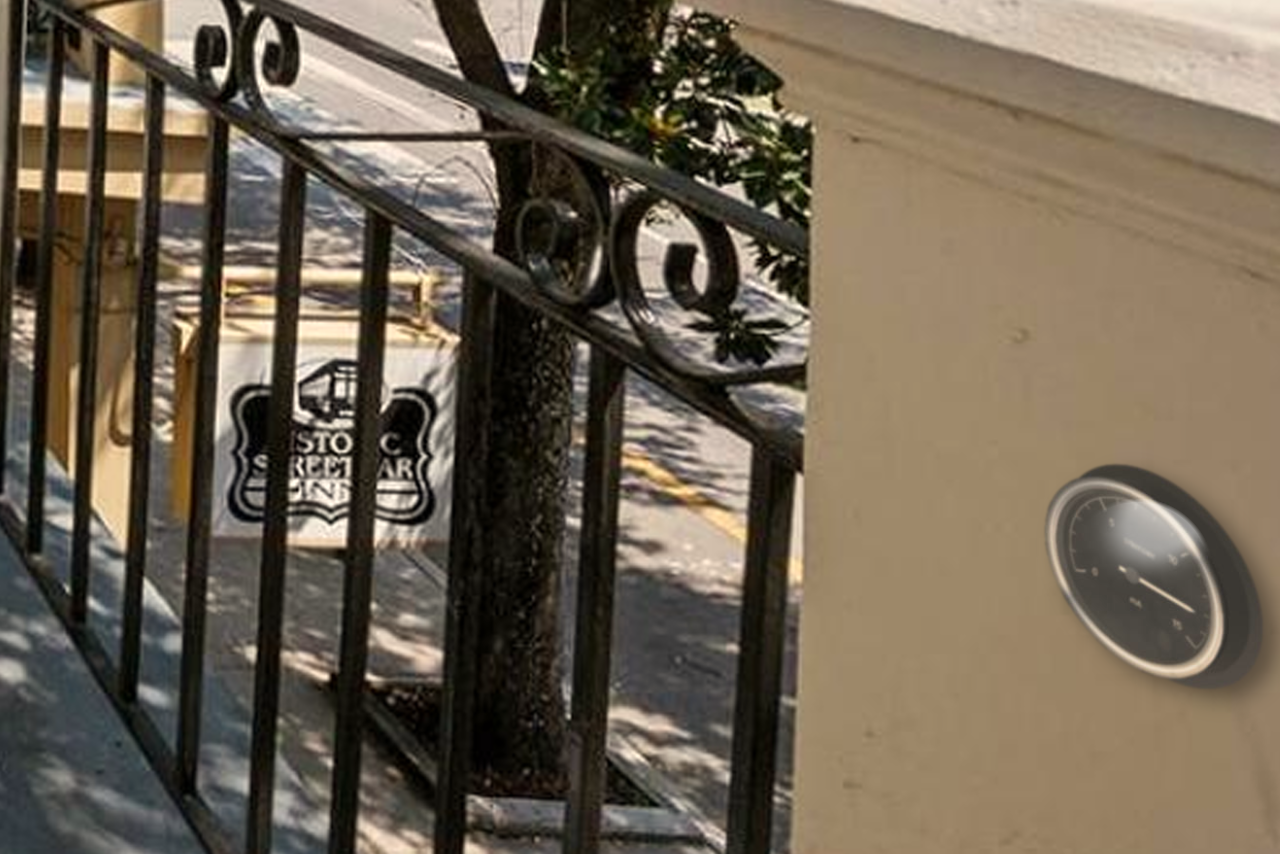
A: 13,mA
